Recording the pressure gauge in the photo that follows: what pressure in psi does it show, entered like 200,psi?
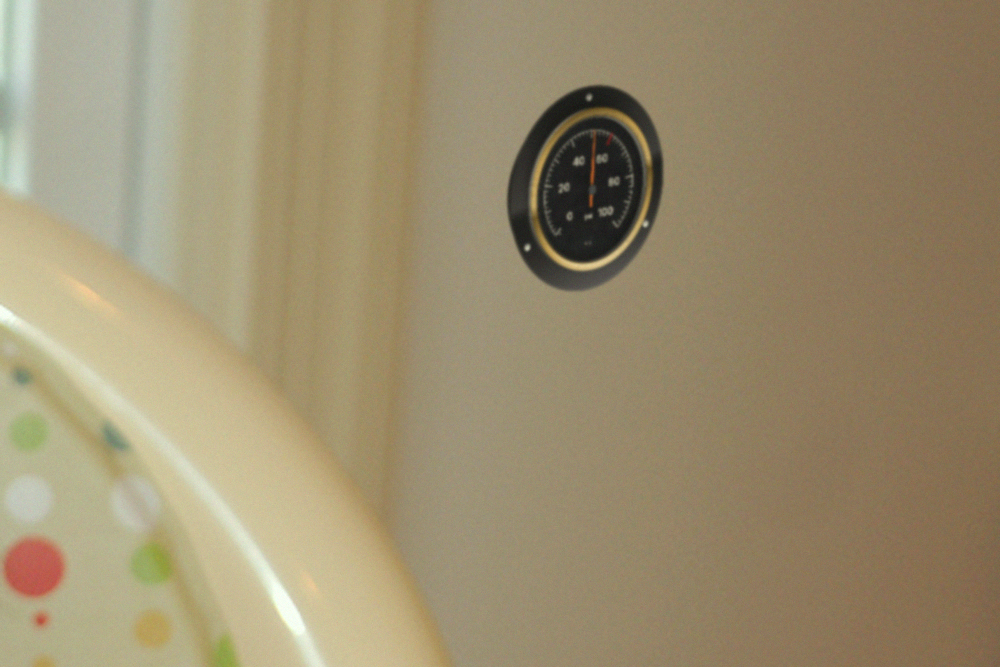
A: 50,psi
